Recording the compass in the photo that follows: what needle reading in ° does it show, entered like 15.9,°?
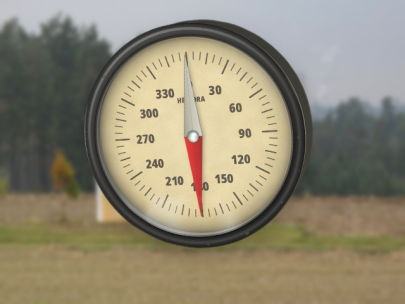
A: 180,°
